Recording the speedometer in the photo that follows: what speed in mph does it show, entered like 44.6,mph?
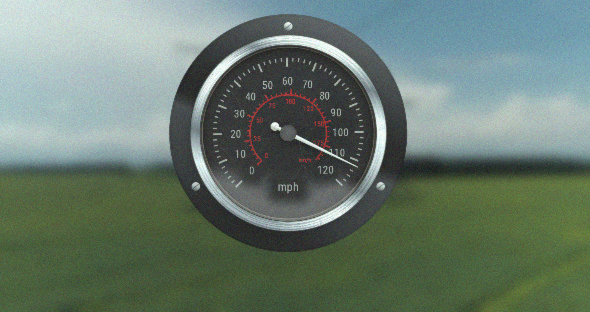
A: 112,mph
